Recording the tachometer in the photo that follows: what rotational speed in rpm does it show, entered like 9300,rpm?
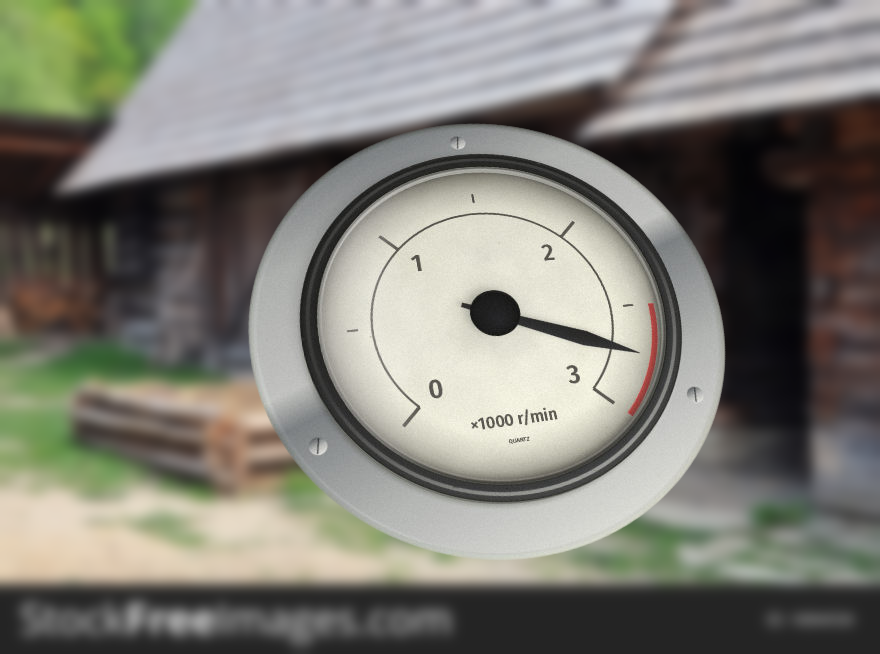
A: 2750,rpm
